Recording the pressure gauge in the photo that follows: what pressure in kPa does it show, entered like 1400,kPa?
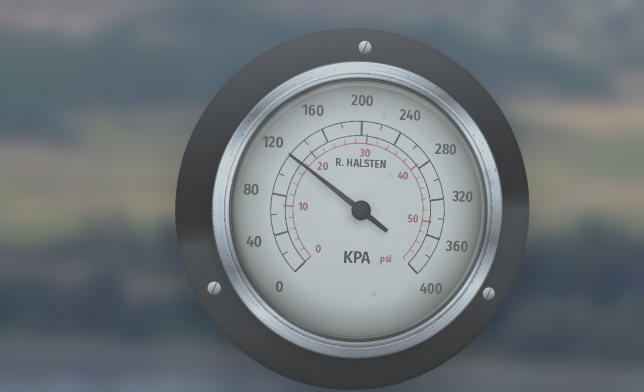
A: 120,kPa
